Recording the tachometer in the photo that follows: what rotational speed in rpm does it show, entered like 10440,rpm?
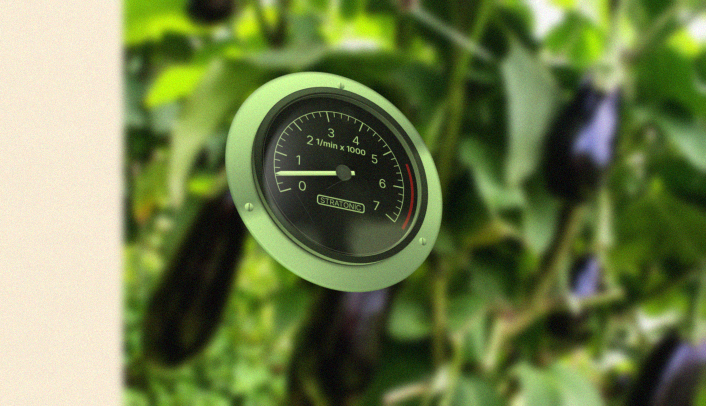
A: 400,rpm
